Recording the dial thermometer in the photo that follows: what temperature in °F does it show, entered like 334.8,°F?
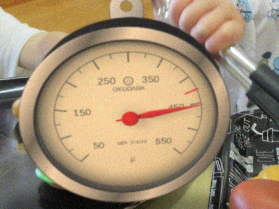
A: 450,°F
